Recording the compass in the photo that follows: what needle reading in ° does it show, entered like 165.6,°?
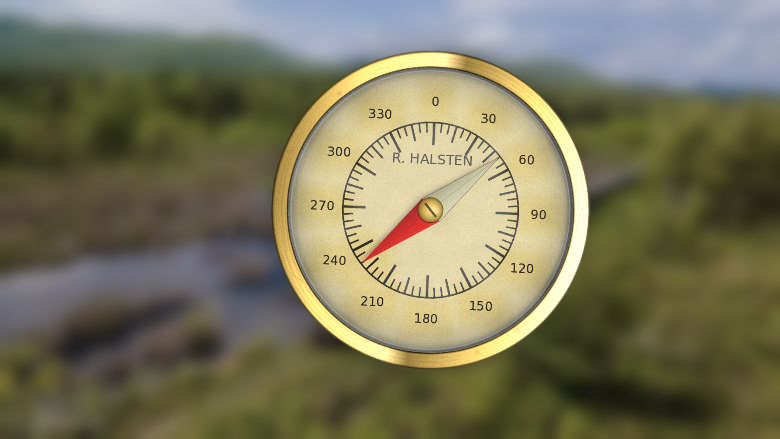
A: 230,°
